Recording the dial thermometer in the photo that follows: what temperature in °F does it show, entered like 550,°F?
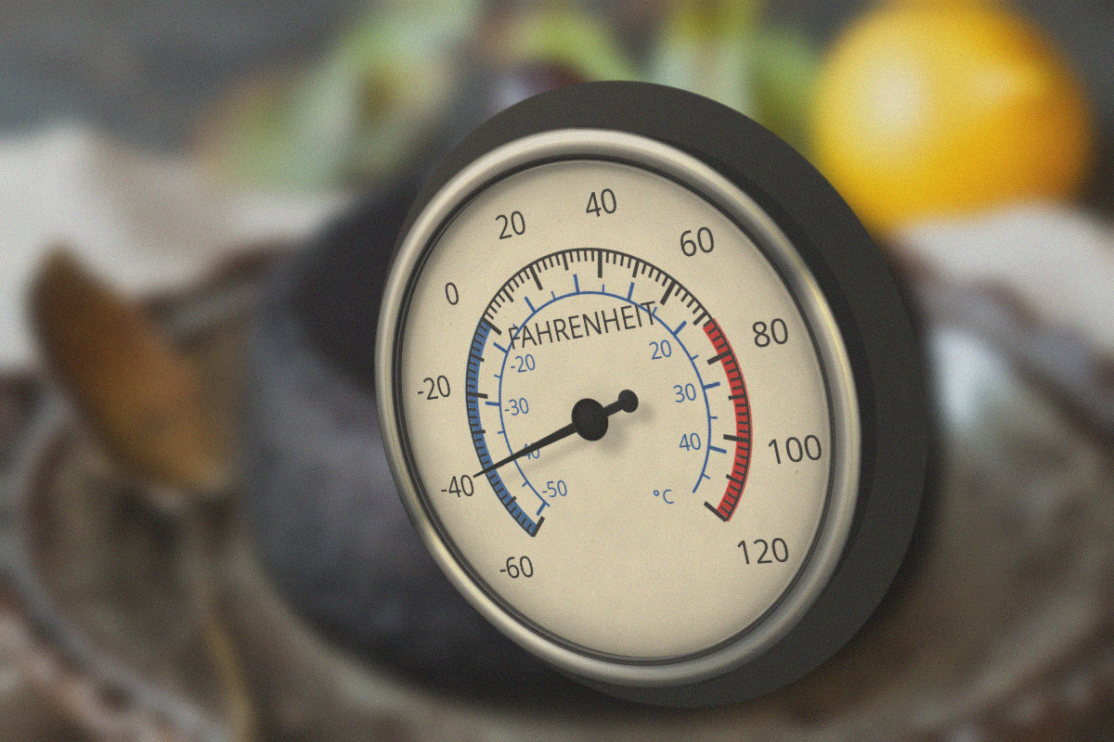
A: -40,°F
